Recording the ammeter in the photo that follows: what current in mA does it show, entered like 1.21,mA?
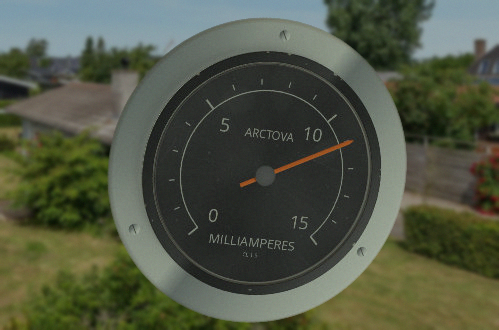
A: 11,mA
